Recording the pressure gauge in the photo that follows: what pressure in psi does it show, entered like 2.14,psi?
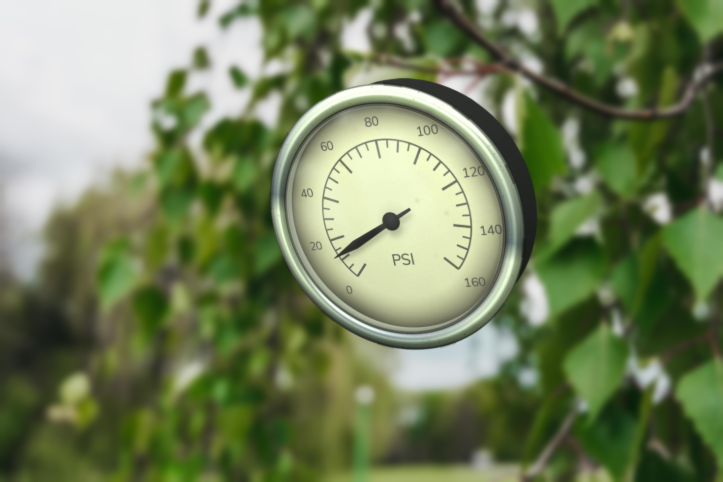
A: 12.5,psi
